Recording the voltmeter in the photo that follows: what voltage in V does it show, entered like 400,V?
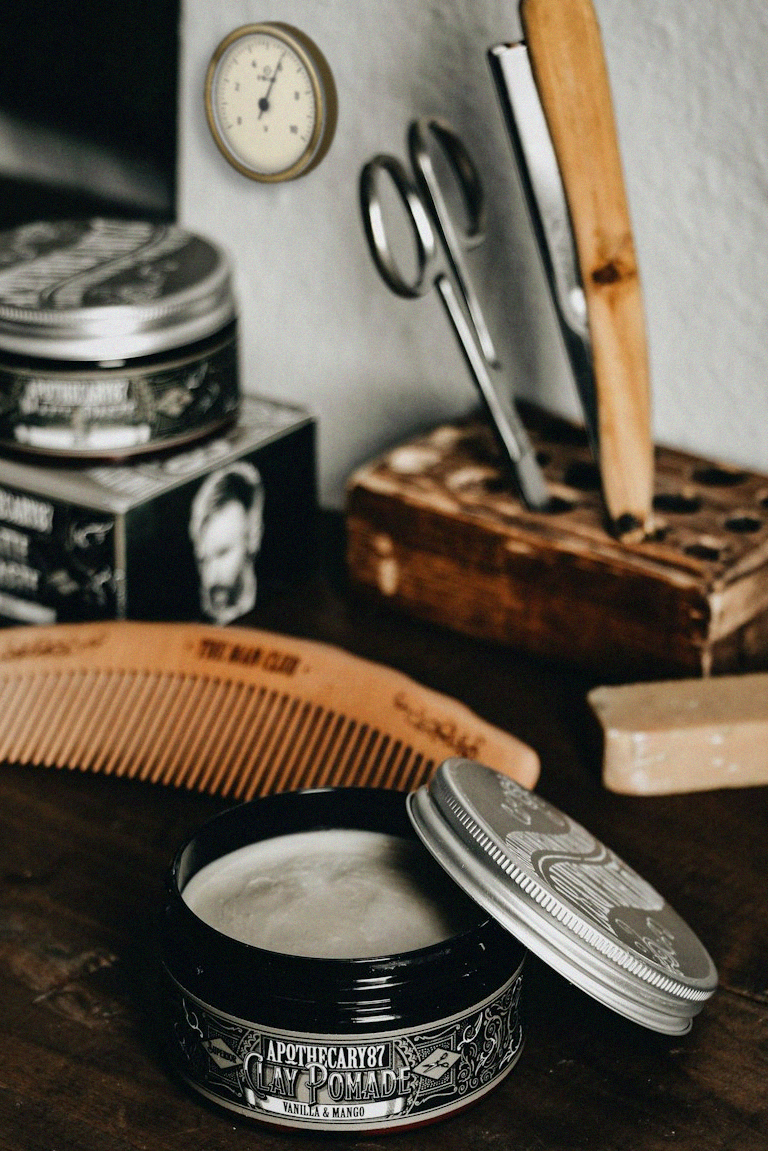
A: 6,V
